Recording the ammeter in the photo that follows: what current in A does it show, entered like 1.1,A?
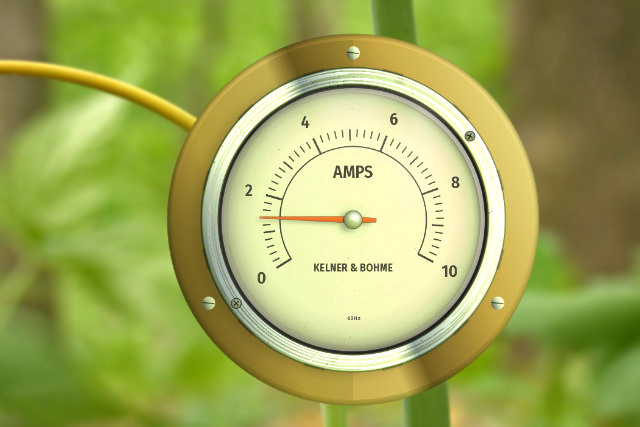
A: 1.4,A
